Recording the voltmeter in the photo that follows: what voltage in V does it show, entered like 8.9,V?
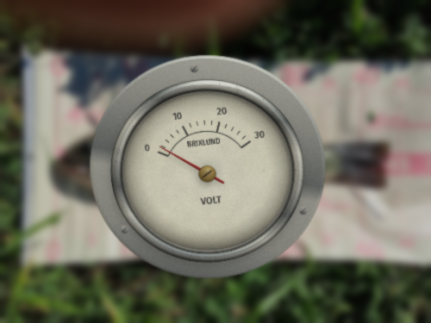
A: 2,V
